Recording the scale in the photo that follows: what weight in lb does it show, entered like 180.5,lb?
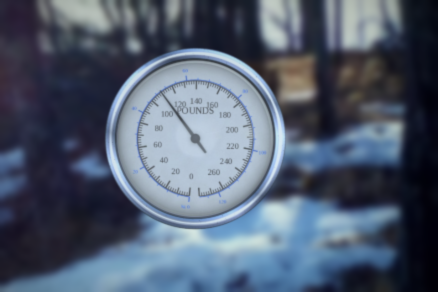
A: 110,lb
